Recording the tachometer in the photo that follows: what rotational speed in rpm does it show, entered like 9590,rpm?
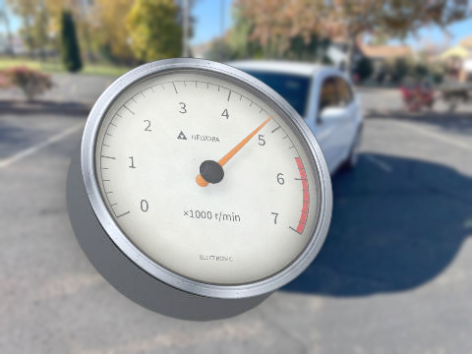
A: 4800,rpm
